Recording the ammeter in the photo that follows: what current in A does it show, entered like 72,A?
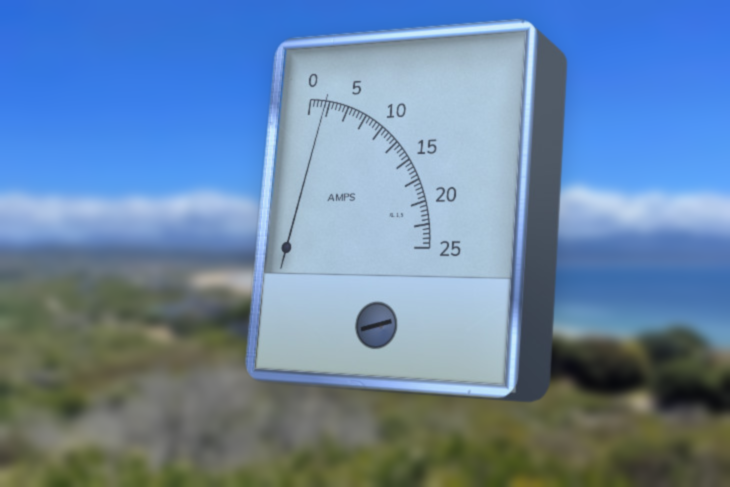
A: 2.5,A
